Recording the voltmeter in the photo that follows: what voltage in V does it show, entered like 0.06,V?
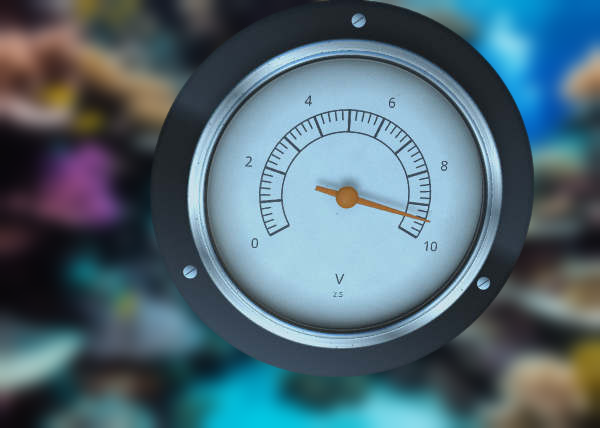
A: 9.4,V
